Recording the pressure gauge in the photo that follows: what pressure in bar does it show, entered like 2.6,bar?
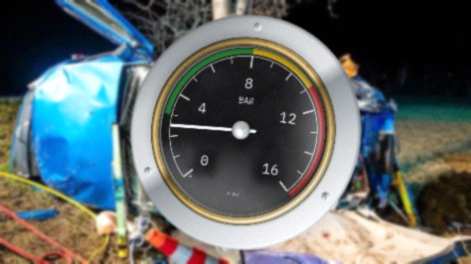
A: 2.5,bar
